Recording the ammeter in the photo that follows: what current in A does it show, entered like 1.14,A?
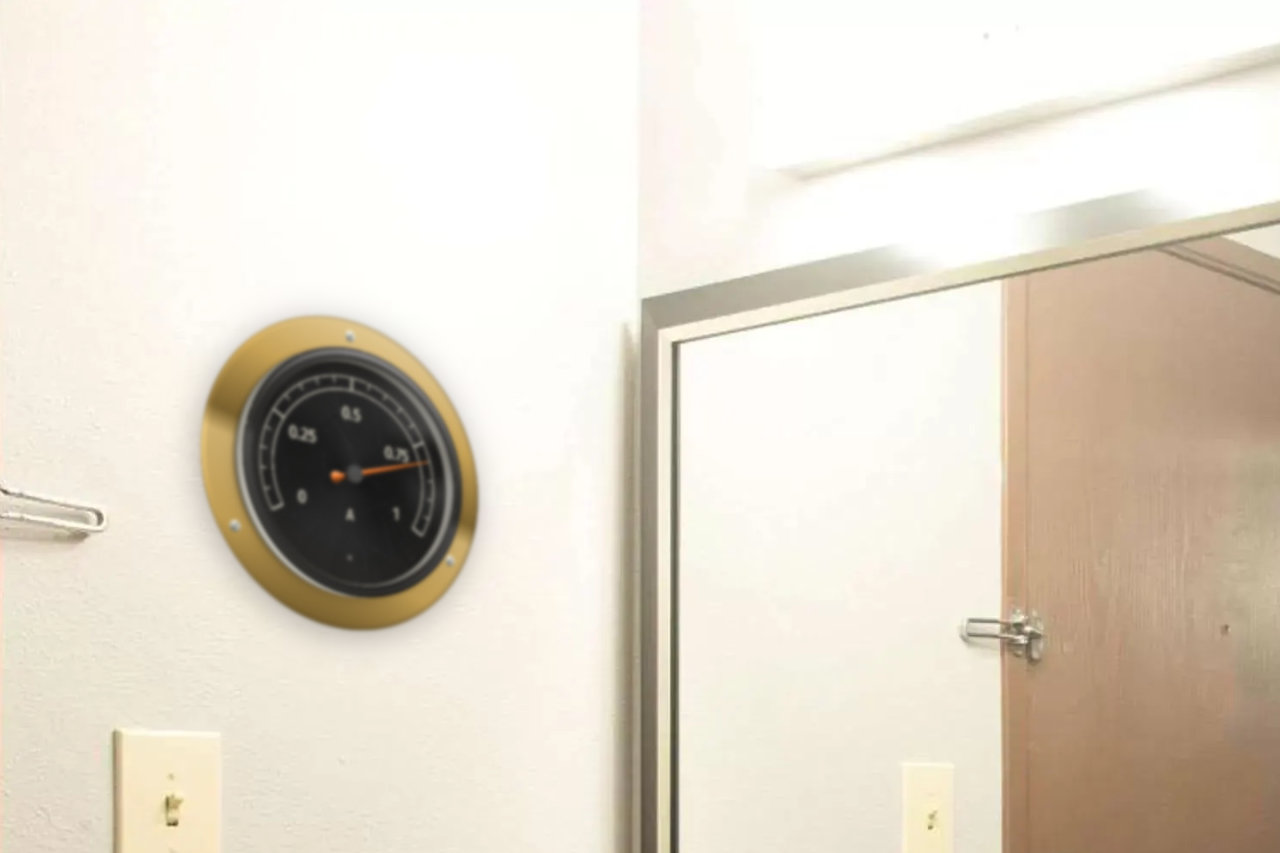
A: 0.8,A
